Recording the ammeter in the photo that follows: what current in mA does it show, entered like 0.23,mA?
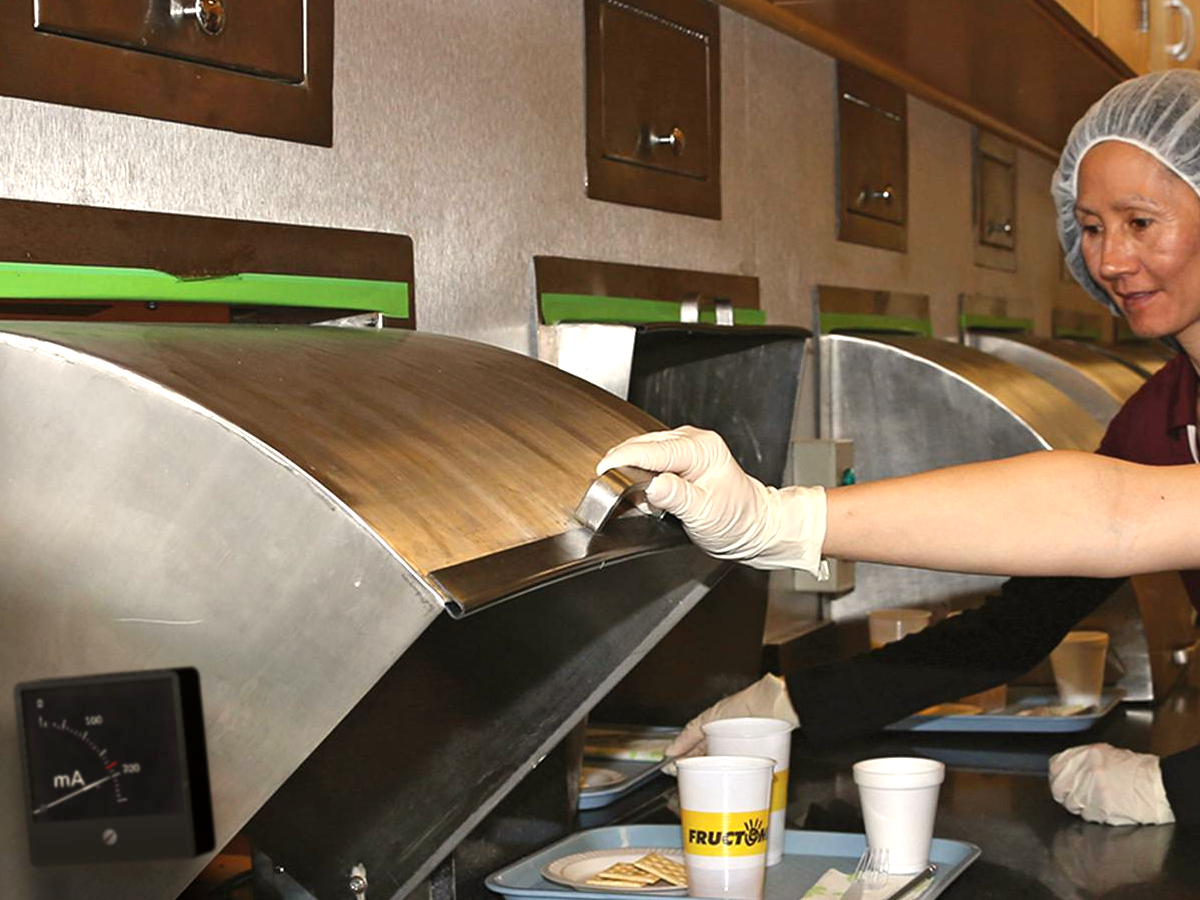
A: 200,mA
